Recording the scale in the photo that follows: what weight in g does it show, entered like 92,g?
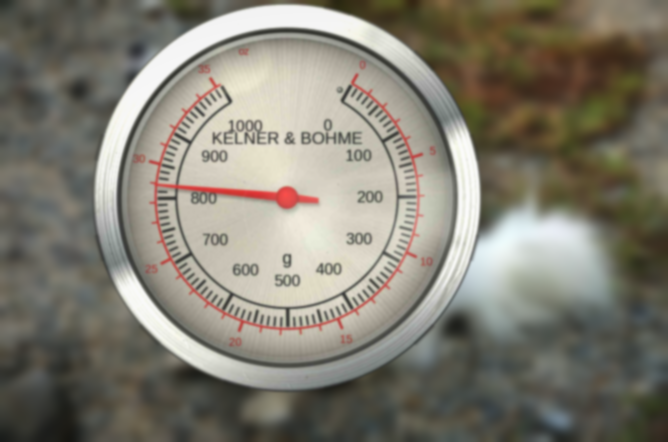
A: 820,g
